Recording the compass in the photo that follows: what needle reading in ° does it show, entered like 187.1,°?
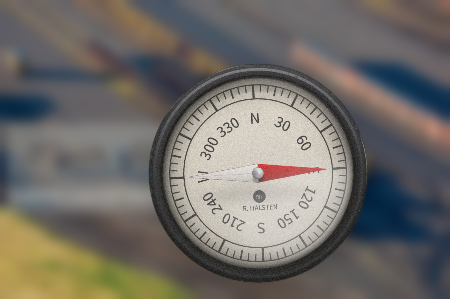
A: 90,°
